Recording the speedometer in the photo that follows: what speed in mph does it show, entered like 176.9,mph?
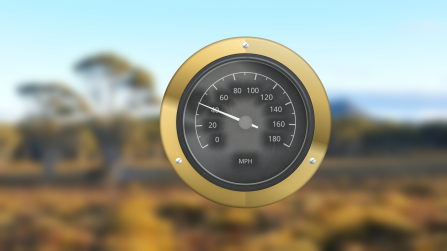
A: 40,mph
